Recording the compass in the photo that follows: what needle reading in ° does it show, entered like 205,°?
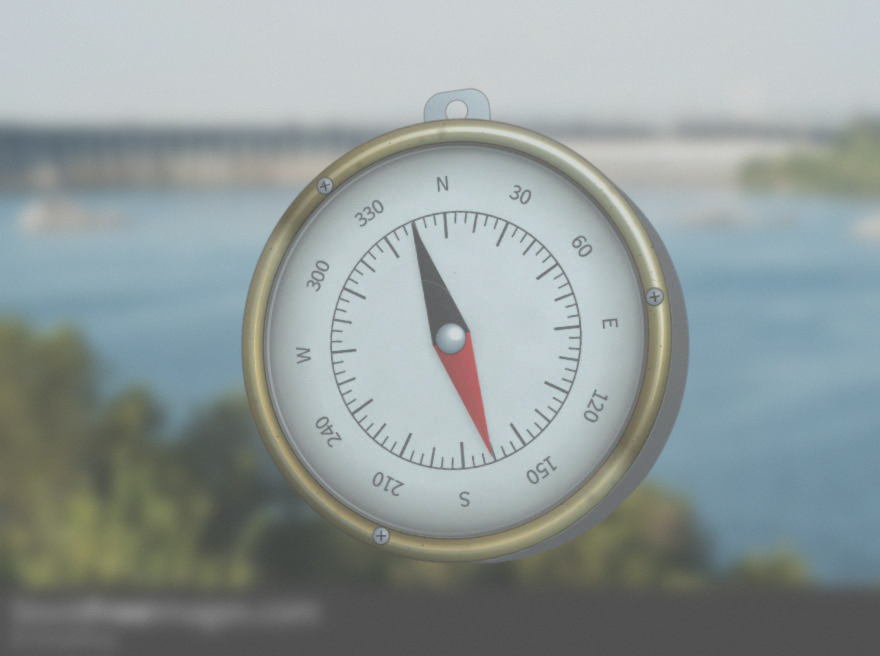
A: 165,°
